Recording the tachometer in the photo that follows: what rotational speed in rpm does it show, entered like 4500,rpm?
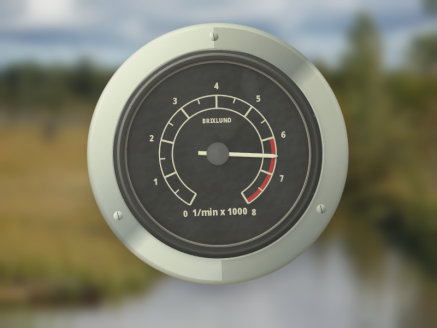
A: 6500,rpm
